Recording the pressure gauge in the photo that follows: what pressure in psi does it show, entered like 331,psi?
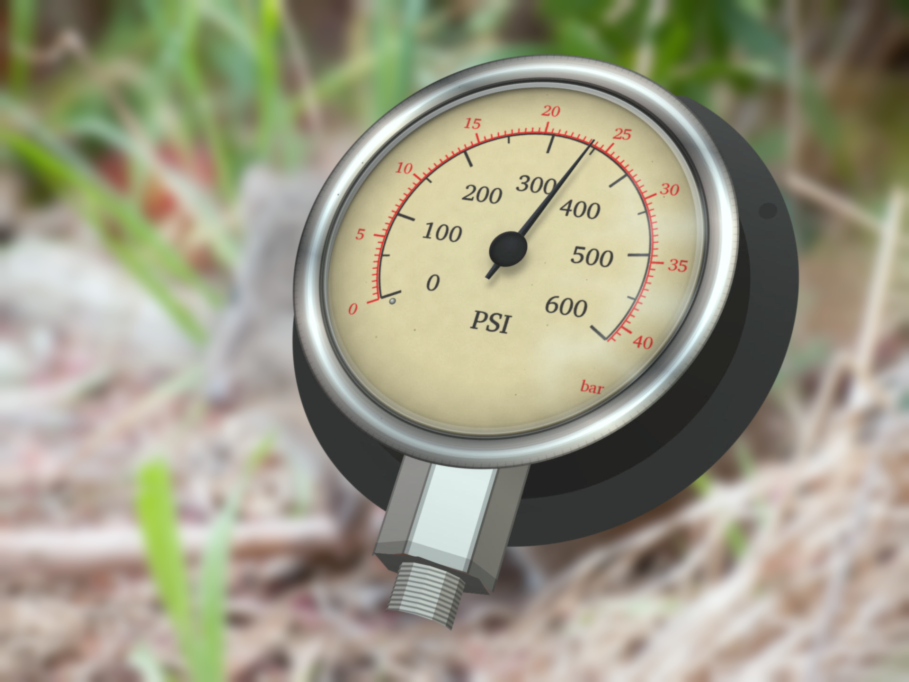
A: 350,psi
